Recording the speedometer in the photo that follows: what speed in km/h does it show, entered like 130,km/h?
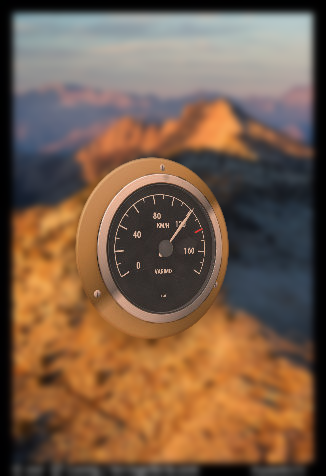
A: 120,km/h
